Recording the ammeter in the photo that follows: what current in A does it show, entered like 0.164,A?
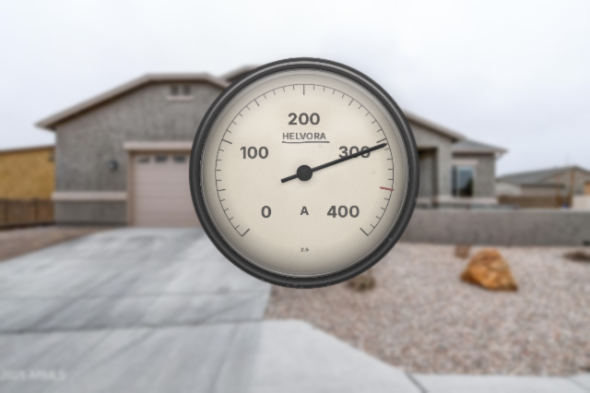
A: 305,A
